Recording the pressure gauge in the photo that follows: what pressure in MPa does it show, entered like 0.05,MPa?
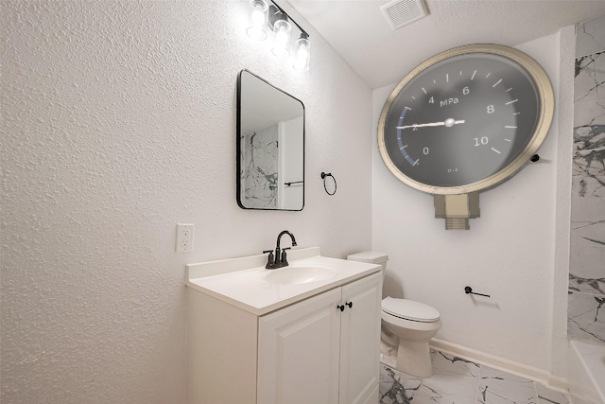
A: 2,MPa
